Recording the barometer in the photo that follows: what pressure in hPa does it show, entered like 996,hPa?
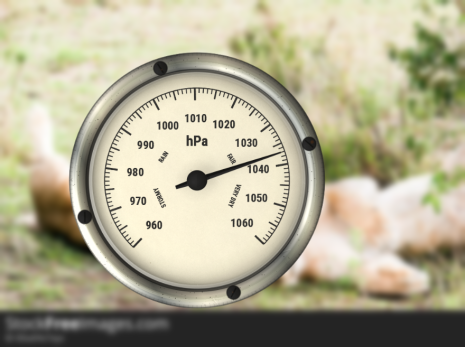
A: 1037,hPa
